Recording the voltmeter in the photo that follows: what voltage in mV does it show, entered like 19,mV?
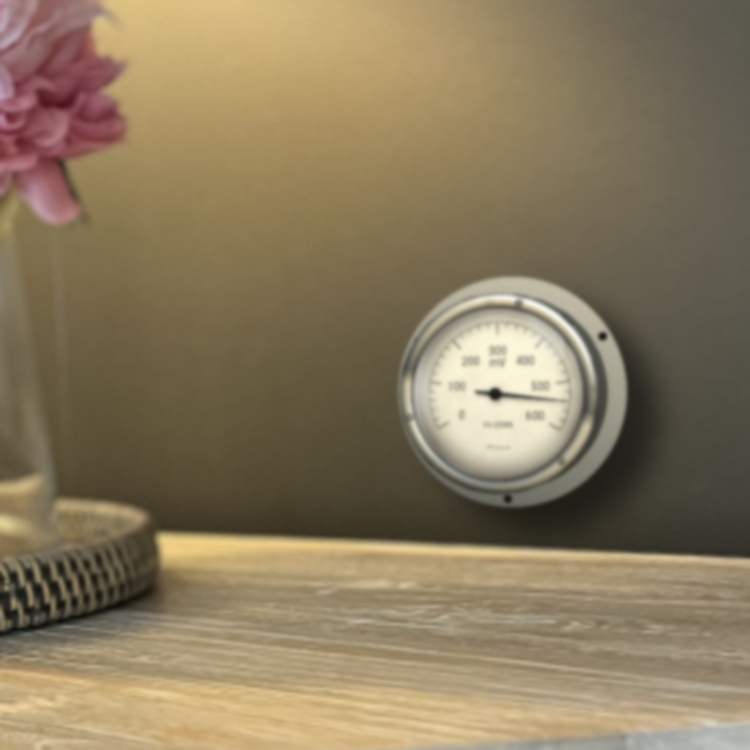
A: 540,mV
